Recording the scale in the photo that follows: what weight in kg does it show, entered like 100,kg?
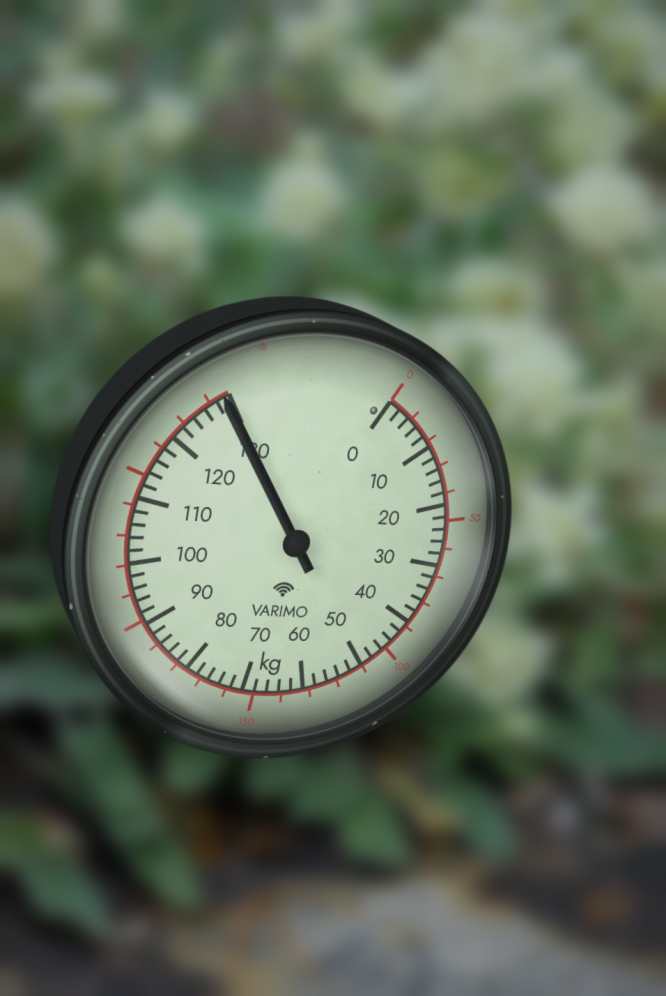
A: 129,kg
